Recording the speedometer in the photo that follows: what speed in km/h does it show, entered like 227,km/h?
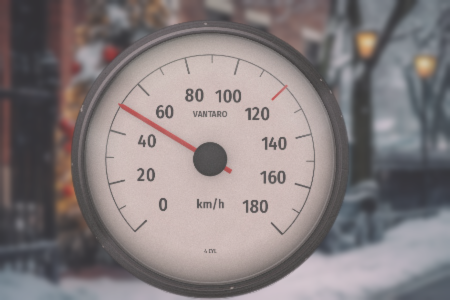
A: 50,km/h
